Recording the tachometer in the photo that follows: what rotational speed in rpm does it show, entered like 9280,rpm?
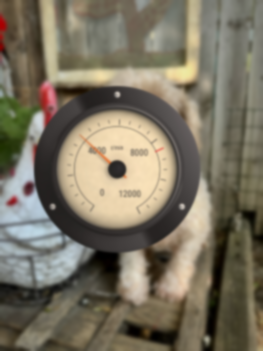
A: 4000,rpm
